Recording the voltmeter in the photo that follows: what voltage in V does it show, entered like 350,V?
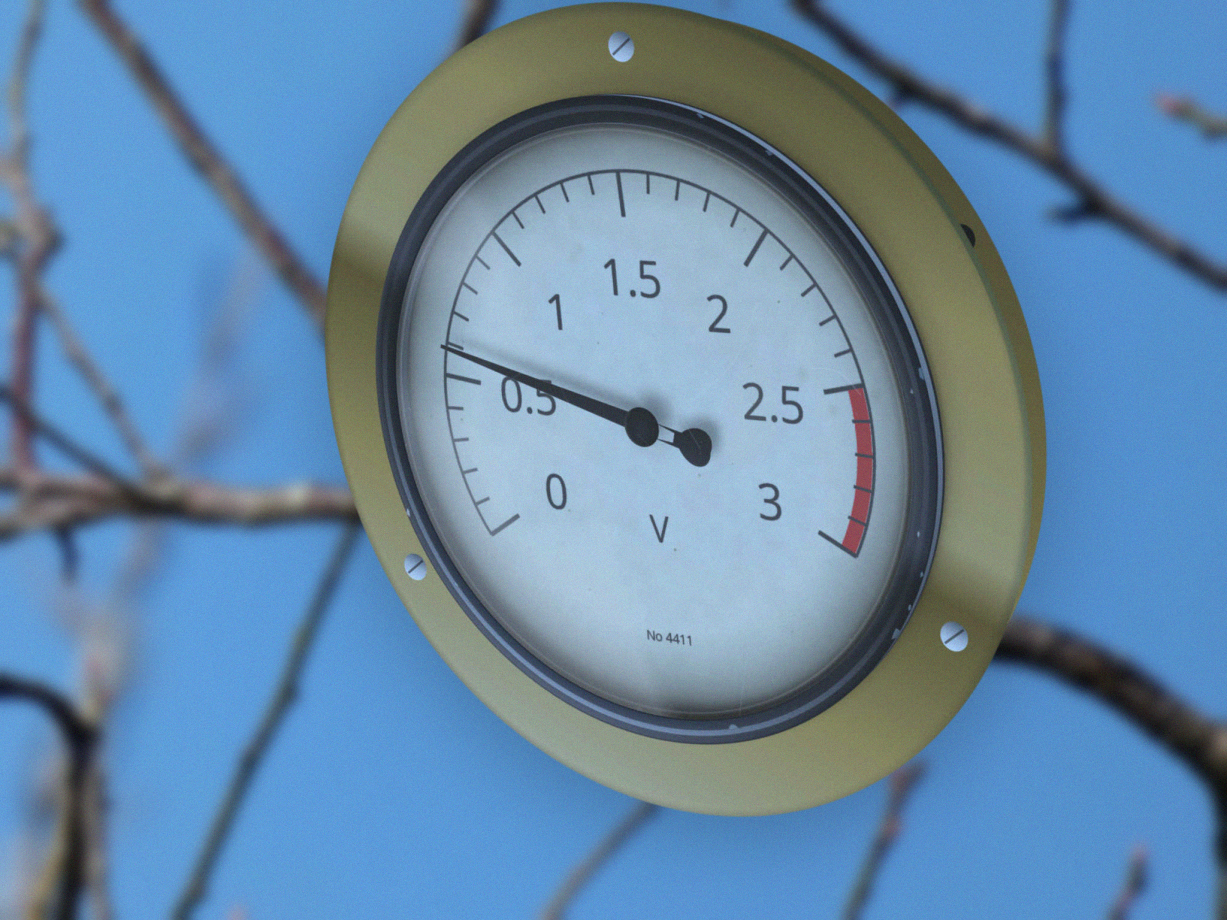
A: 0.6,V
